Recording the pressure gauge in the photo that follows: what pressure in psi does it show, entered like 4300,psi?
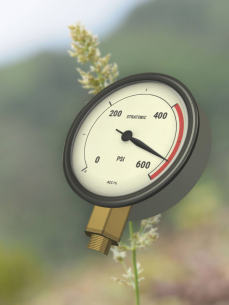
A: 550,psi
